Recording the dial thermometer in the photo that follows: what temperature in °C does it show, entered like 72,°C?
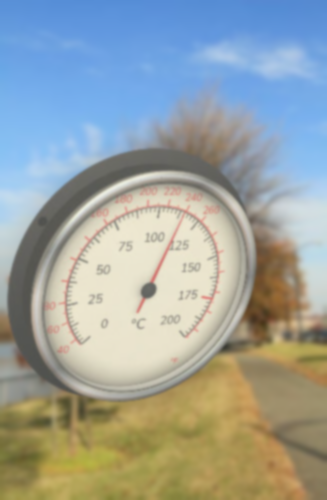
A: 112.5,°C
